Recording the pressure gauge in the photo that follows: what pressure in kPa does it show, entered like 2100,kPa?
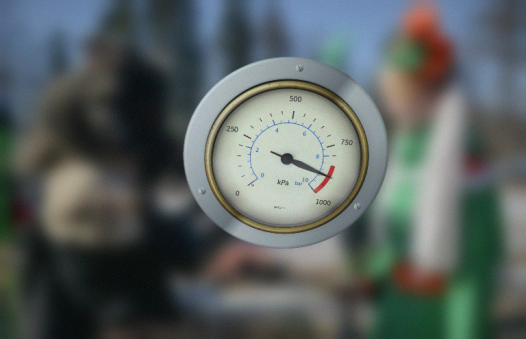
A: 900,kPa
